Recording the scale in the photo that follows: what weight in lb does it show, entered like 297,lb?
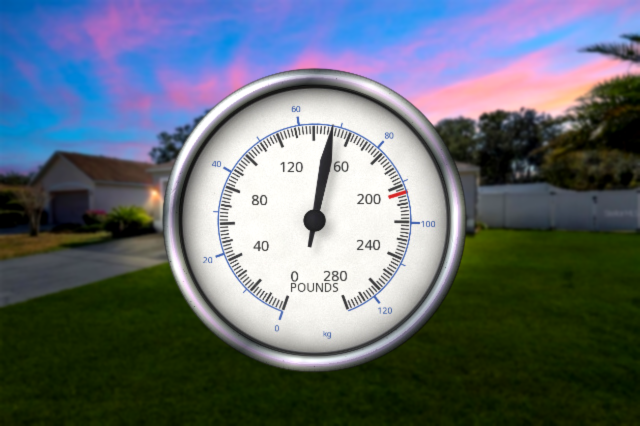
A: 150,lb
